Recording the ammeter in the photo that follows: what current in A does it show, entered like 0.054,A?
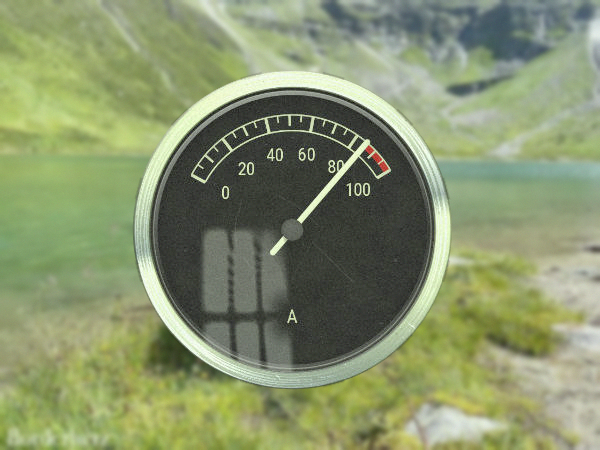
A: 85,A
